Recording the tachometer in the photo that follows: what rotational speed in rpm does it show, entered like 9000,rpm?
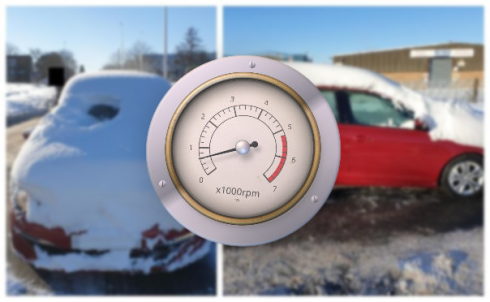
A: 600,rpm
